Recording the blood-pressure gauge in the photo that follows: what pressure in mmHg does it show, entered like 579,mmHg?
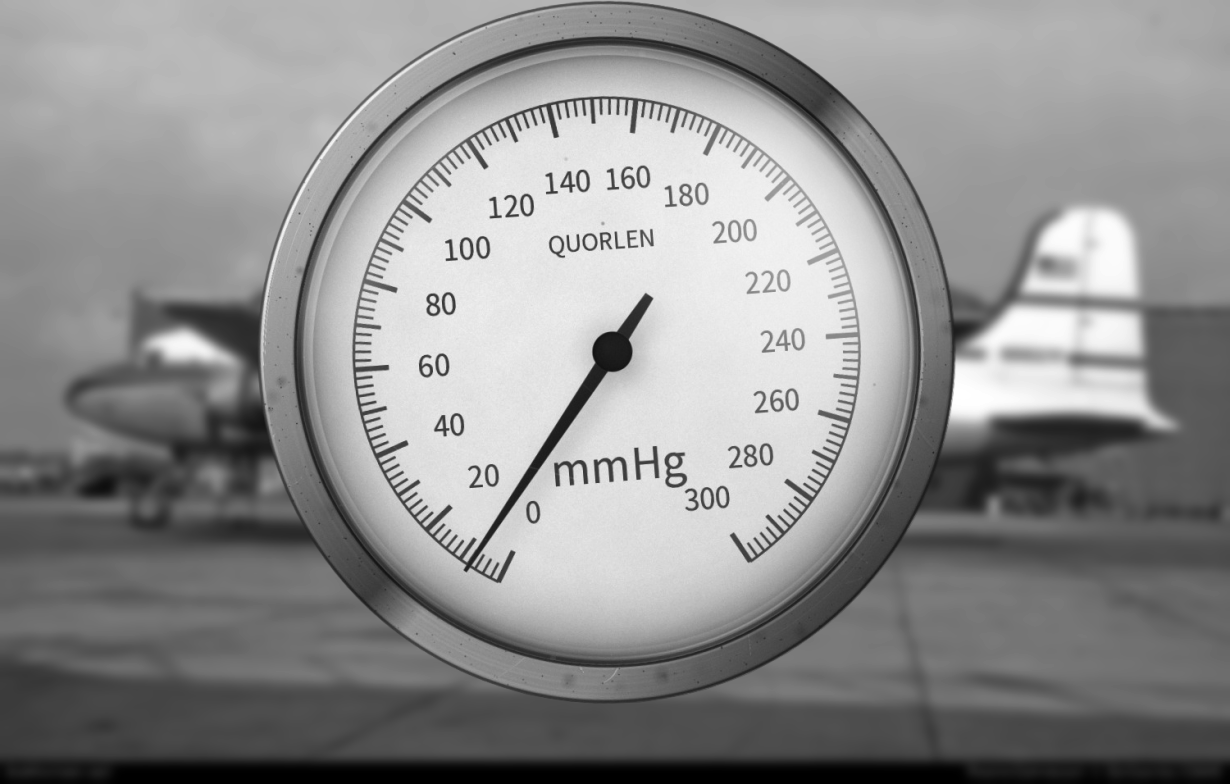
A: 8,mmHg
